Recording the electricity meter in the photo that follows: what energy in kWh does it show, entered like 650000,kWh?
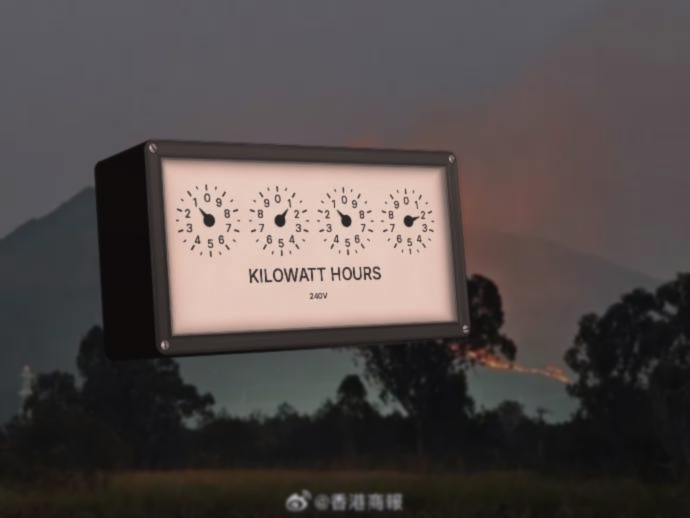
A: 1112,kWh
